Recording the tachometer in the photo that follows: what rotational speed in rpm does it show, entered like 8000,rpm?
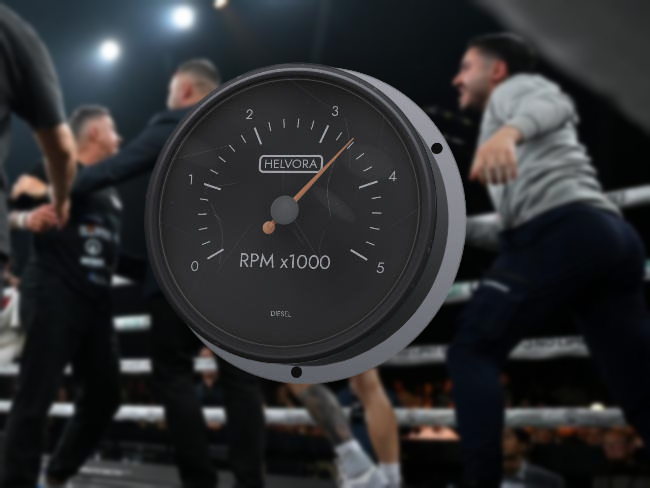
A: 3400,rpm
